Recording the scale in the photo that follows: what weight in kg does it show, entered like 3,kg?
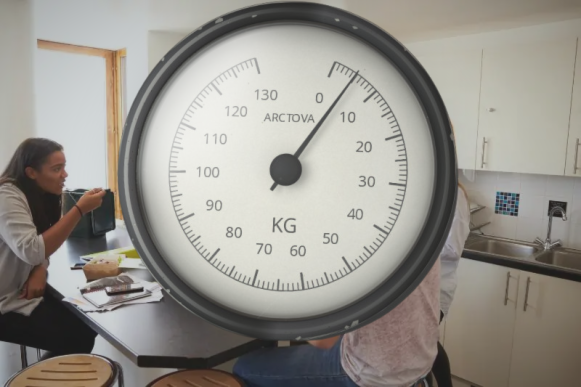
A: 5,kg
